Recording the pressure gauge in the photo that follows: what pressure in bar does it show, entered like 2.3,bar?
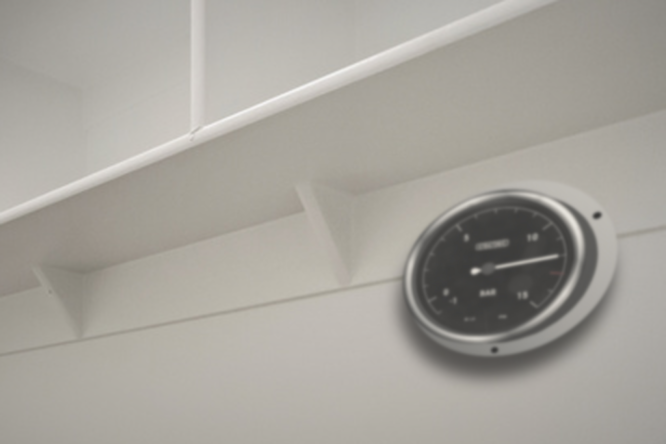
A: 12,bar
